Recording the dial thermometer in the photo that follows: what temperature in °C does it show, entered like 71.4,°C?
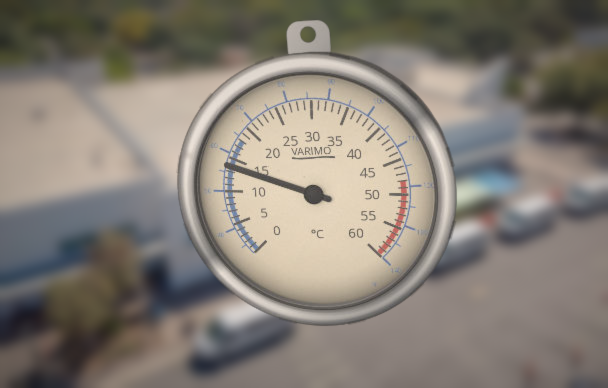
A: 14,°C
